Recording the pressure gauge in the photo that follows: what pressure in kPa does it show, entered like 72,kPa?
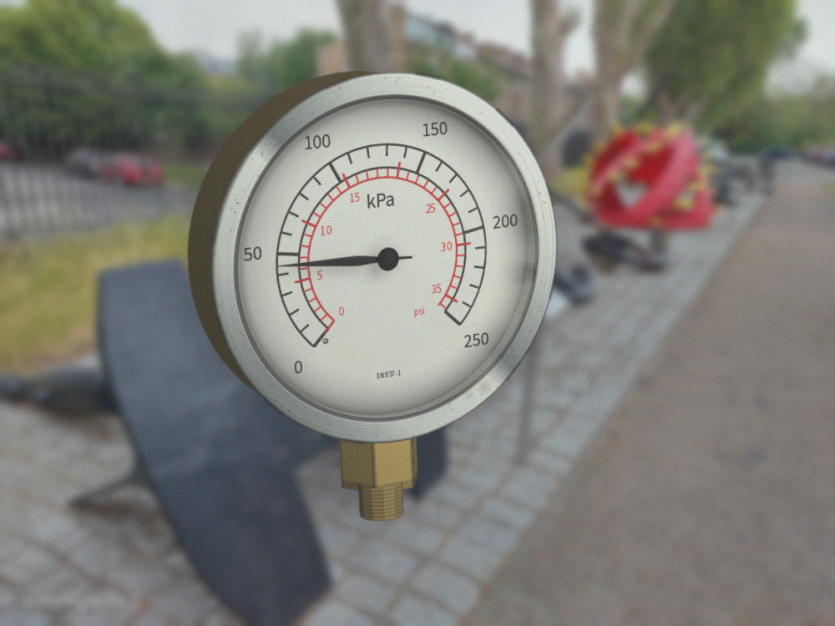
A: 45,kPa
